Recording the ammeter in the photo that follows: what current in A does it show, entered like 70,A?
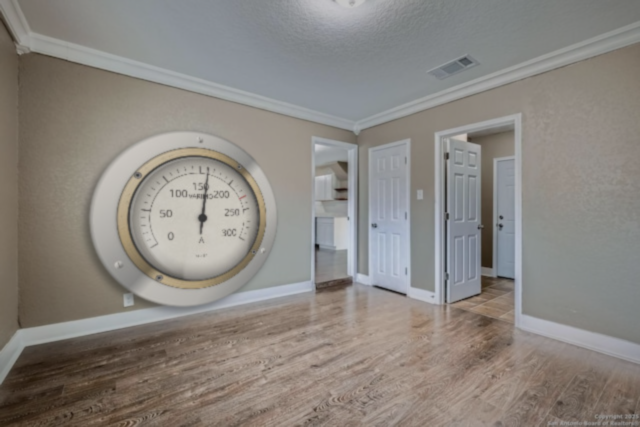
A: 160,A
